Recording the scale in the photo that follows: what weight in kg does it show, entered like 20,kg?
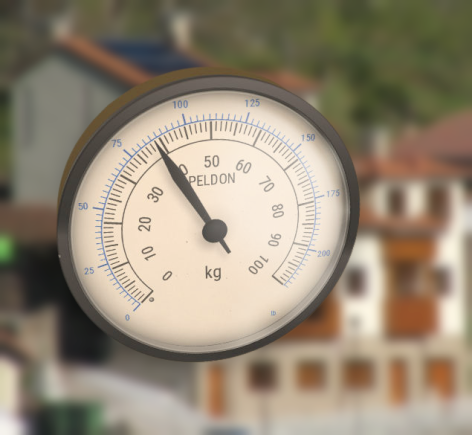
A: 39,kg
